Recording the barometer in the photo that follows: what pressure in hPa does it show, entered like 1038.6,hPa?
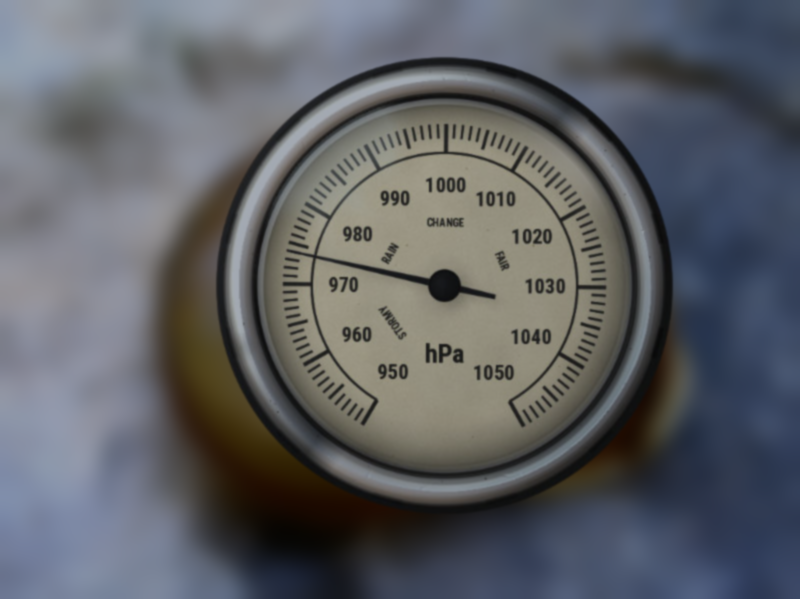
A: 974,hPa
